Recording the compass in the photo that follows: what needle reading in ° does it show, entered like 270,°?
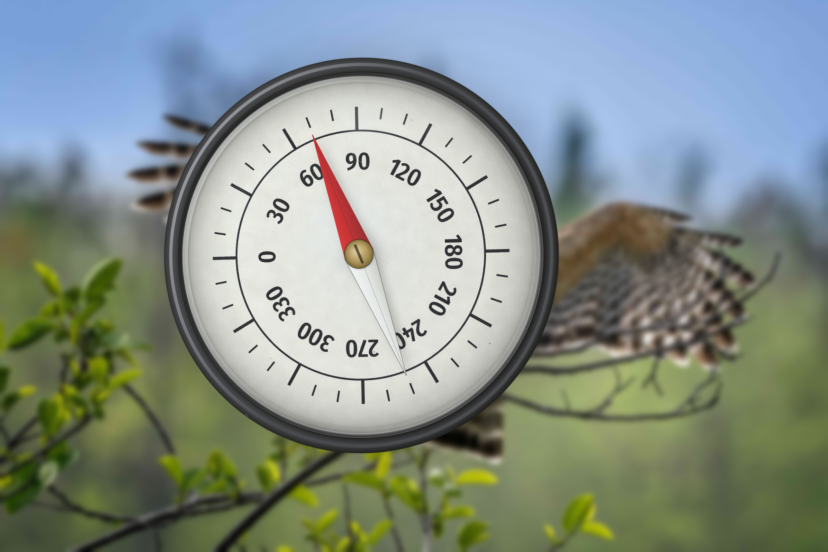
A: 70,°
